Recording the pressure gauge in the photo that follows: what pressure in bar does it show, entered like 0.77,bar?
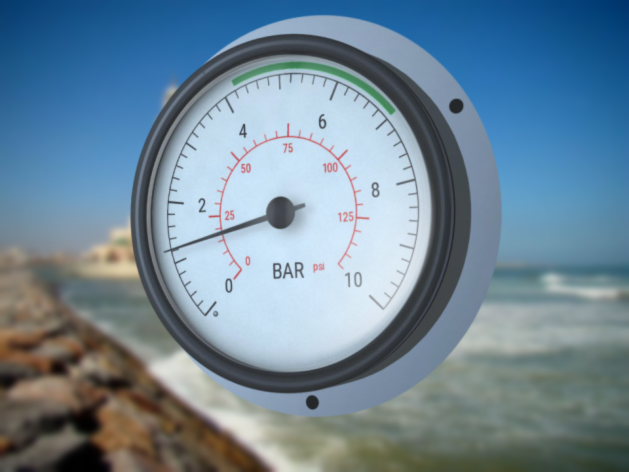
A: 1.2,bar
